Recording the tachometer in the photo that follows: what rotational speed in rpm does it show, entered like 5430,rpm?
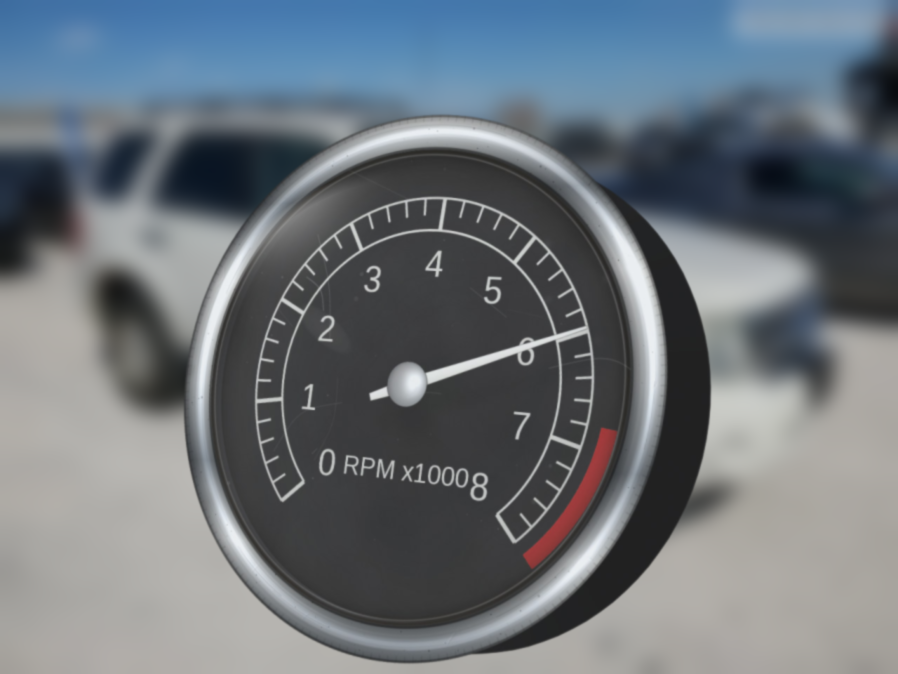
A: 6000,rpm
